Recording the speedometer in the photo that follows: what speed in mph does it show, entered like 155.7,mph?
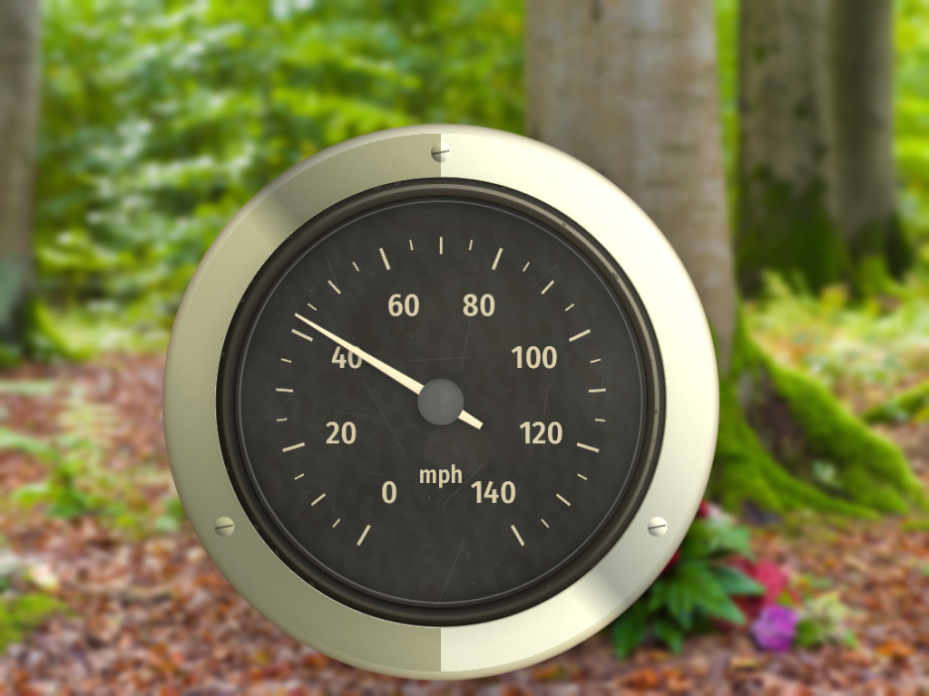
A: 42.5,mph
